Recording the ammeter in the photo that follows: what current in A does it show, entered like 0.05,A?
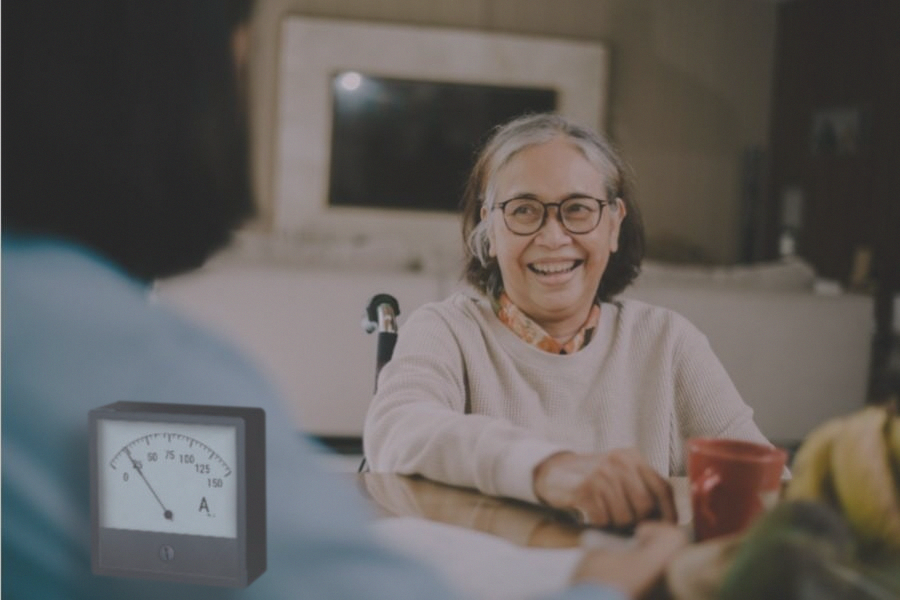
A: 25,A
